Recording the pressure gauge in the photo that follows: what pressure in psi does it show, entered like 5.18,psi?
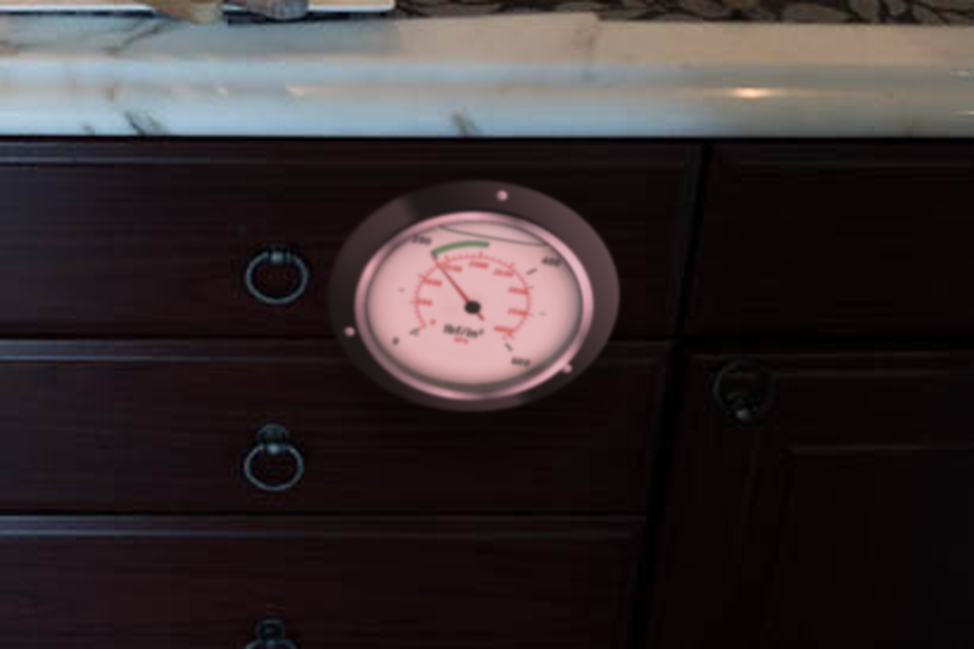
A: 200,psi
